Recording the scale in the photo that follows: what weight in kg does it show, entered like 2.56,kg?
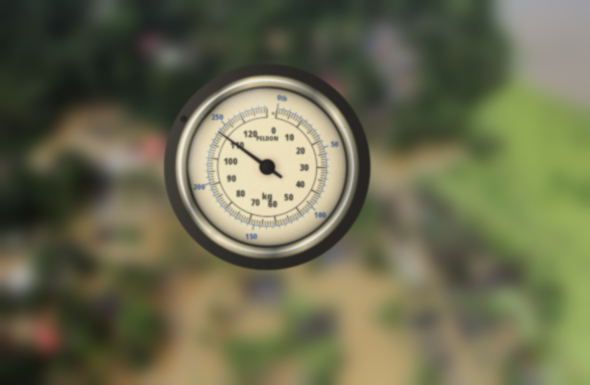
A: 110,kg
